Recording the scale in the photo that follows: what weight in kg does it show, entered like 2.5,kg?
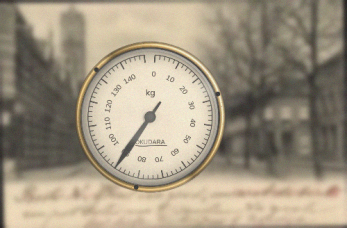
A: 90,kg
